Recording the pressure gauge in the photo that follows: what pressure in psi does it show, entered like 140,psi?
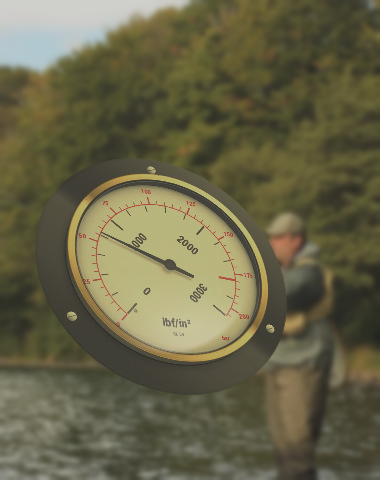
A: 800,psi
